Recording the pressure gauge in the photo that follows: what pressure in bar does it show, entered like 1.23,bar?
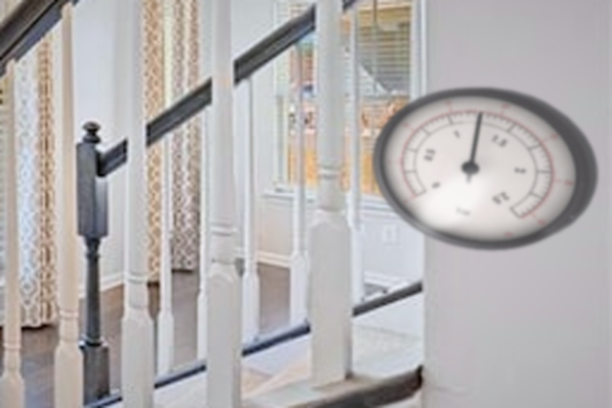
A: 1.25,bar
